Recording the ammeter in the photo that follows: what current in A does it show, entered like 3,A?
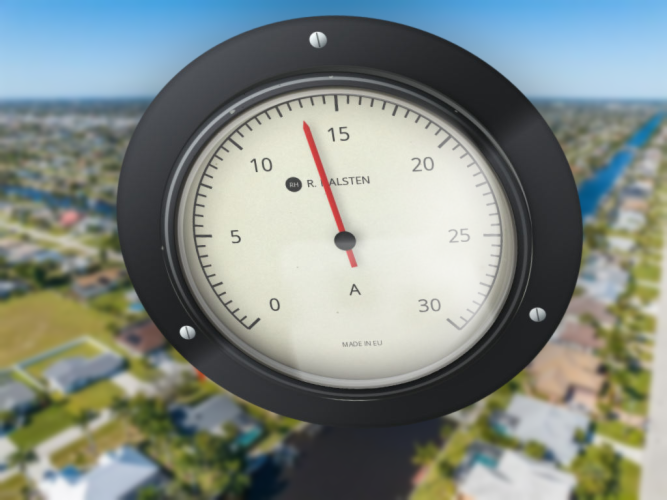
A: 13.5,A
